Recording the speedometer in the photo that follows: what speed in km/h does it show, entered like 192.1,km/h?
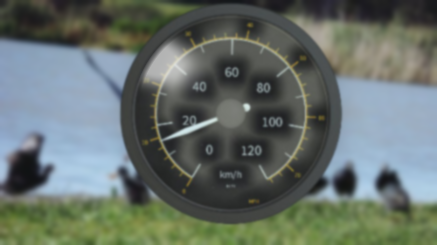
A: 15,km/h
